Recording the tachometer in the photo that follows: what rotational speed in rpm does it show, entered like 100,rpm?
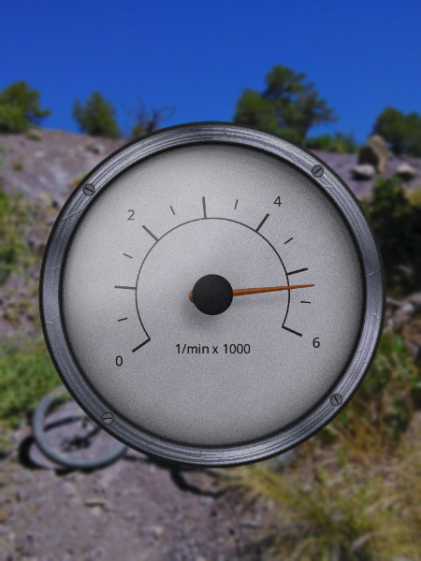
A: 5250,rpm
